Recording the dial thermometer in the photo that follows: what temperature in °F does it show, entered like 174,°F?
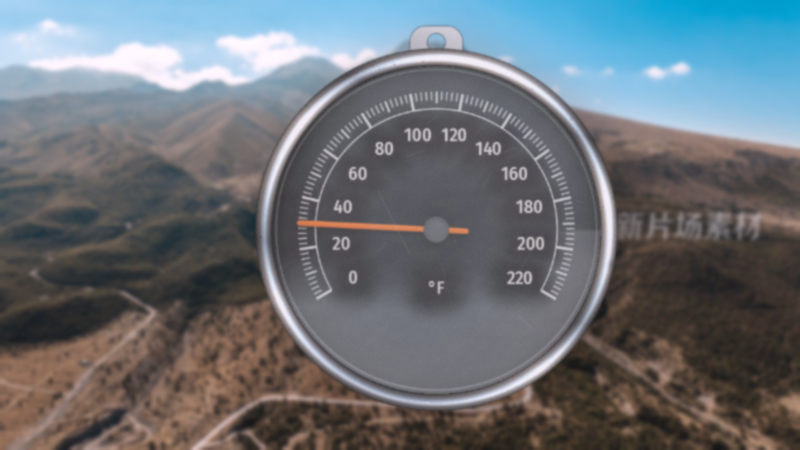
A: 30,°F
